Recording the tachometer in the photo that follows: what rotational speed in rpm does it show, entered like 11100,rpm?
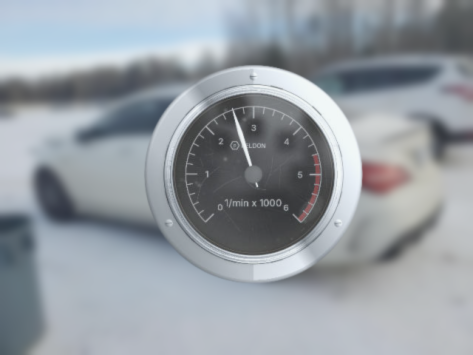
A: 2600,rpm
